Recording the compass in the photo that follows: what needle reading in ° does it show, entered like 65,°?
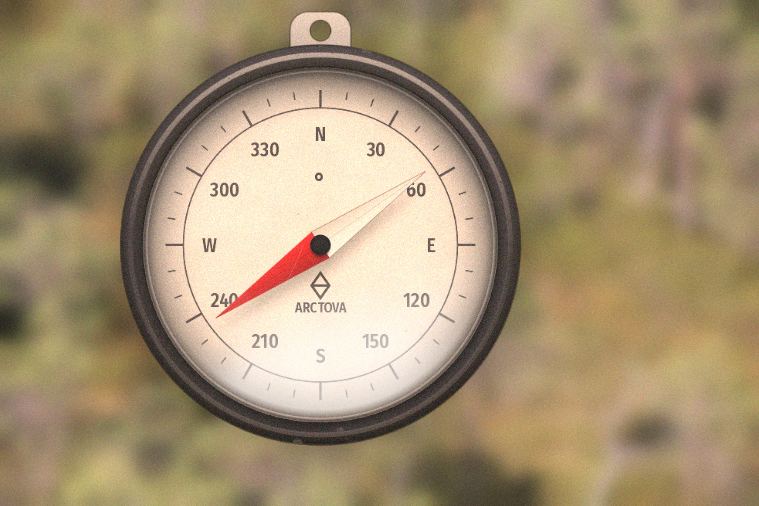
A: 235,°
